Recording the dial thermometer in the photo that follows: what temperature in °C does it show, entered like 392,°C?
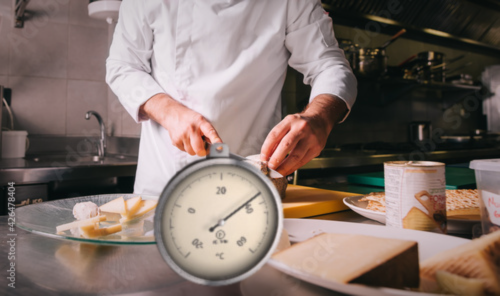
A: 36,°C
